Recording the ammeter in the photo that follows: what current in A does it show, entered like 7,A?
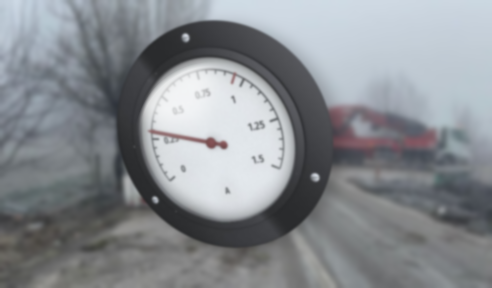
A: 0.3,A
